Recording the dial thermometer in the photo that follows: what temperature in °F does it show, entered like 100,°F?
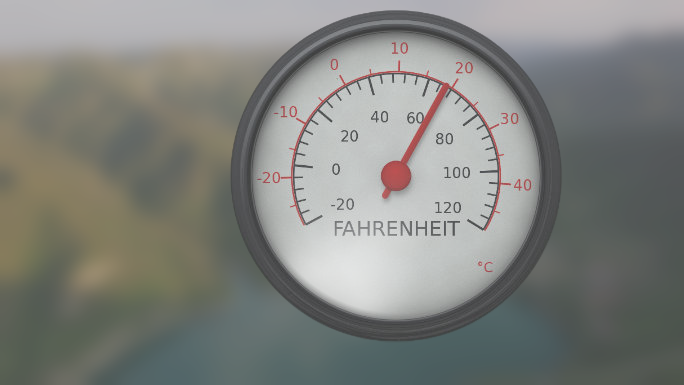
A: 66,°F
